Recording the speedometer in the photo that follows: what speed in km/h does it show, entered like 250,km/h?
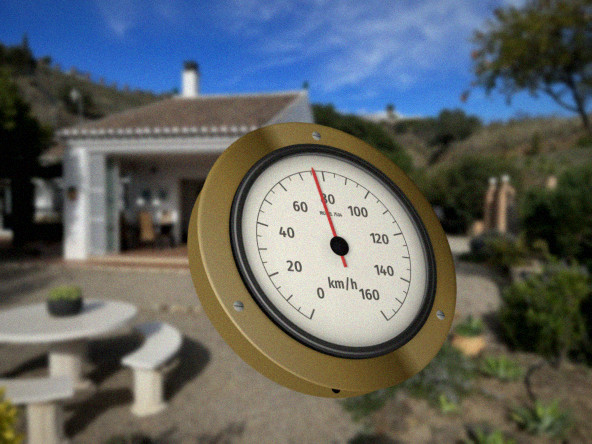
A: 75,km/h
